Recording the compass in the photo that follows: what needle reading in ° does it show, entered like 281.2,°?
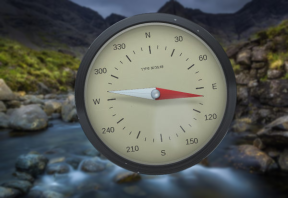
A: 100,°
